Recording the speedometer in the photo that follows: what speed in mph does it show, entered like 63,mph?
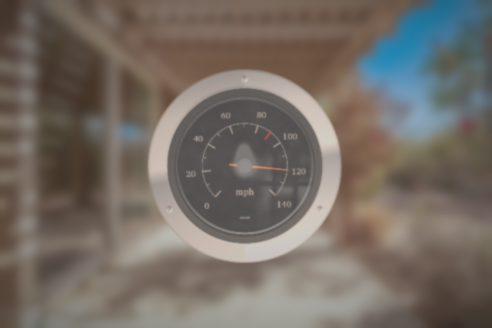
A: 120,mph
